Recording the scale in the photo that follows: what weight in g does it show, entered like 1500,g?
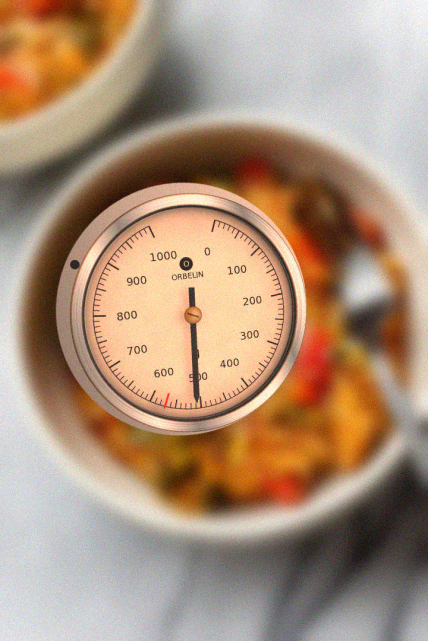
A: 510,g
